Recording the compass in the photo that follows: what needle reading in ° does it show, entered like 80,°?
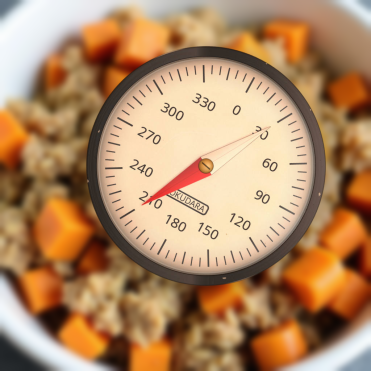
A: 210,°
